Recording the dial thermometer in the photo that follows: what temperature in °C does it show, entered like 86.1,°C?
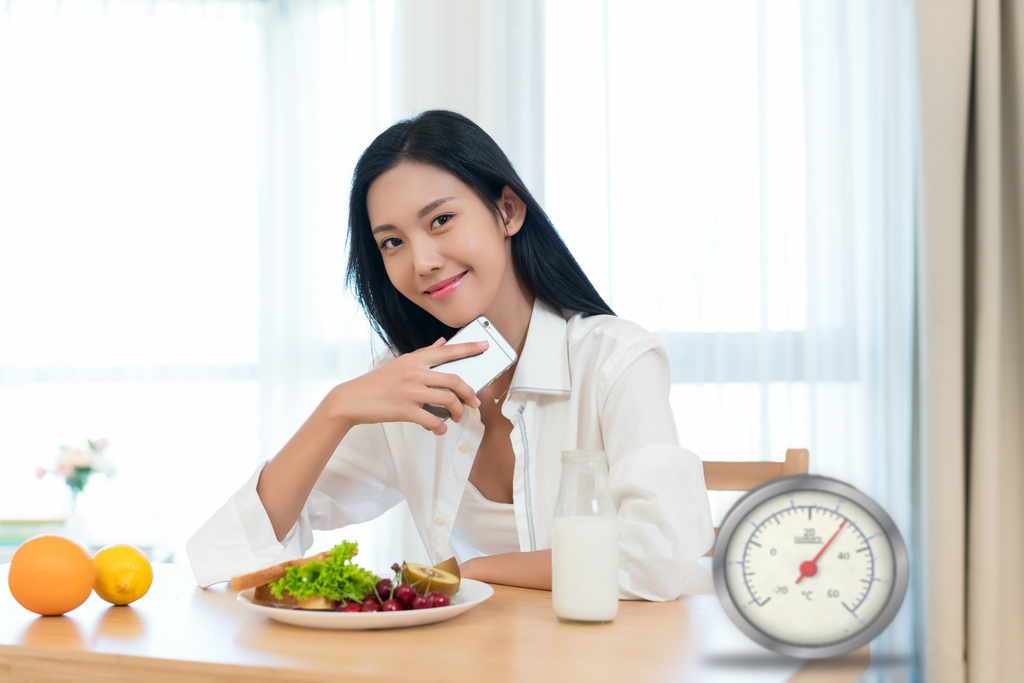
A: 30,°C
